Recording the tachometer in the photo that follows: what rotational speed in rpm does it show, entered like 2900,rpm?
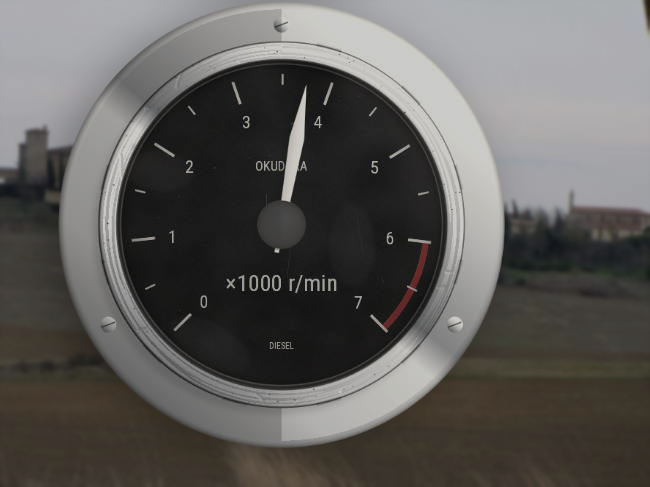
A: 3750,rpm
